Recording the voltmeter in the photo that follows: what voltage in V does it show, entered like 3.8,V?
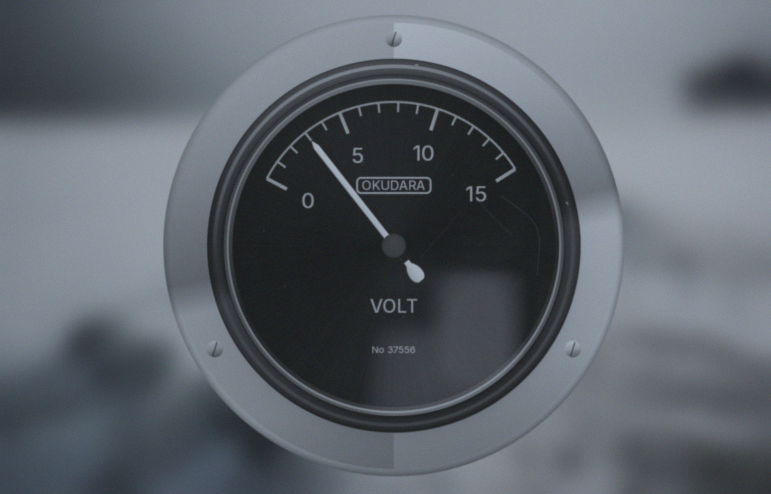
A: 3,V
